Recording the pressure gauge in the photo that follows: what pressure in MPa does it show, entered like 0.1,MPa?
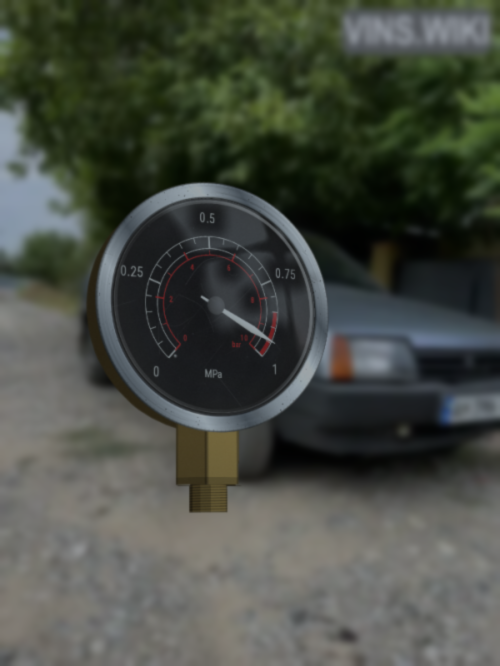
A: 0.95,MPa
